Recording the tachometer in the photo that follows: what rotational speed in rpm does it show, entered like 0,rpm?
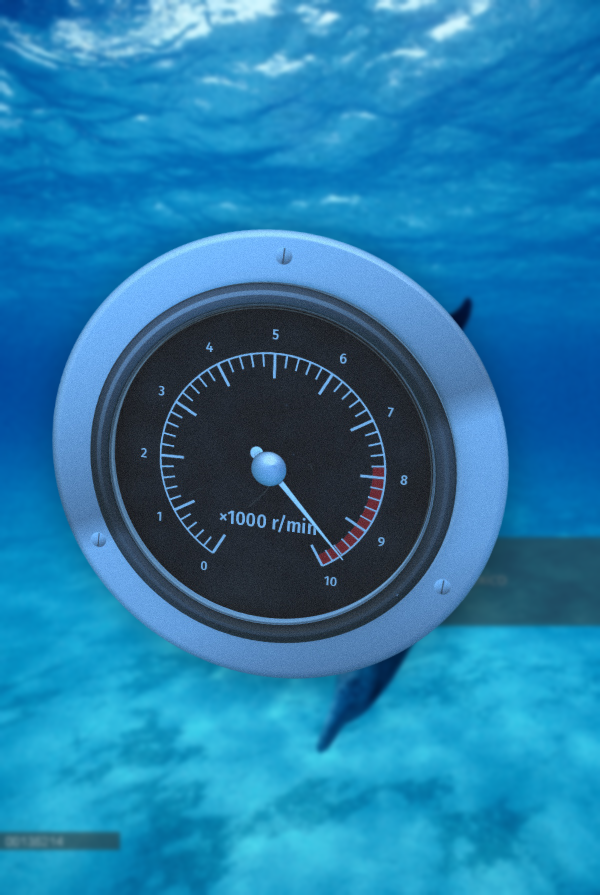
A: 9600,rpm
